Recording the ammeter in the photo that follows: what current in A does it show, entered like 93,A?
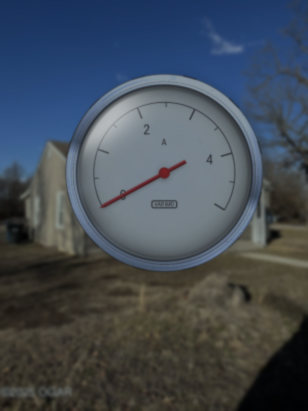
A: 0,A
